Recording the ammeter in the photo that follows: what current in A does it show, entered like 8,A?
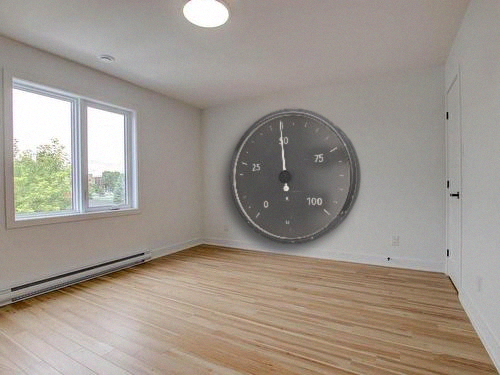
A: 50,A
